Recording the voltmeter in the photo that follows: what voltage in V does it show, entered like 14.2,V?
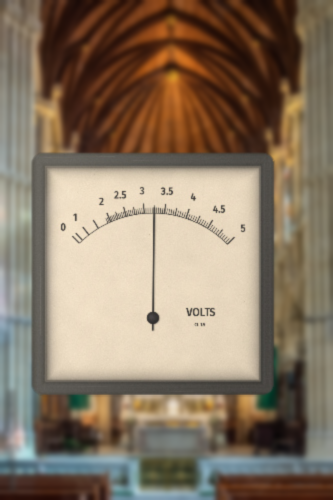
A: 3.25,V
